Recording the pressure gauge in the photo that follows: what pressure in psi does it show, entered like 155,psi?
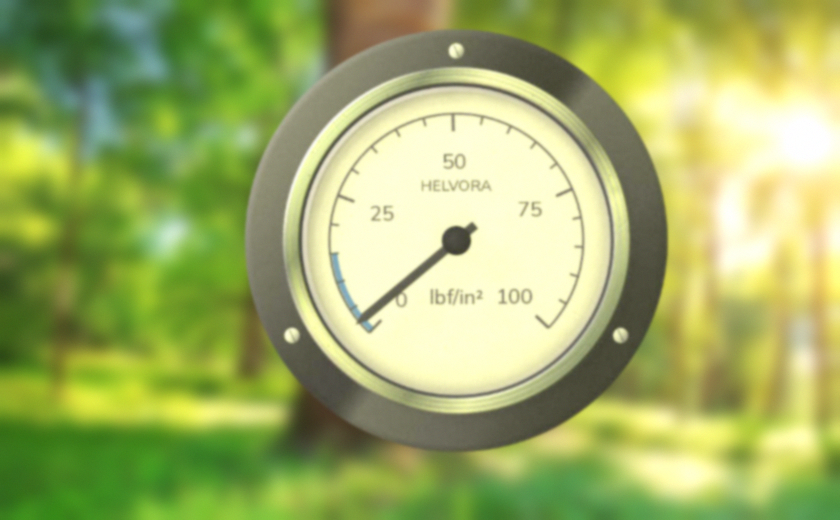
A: 2.5,psi
